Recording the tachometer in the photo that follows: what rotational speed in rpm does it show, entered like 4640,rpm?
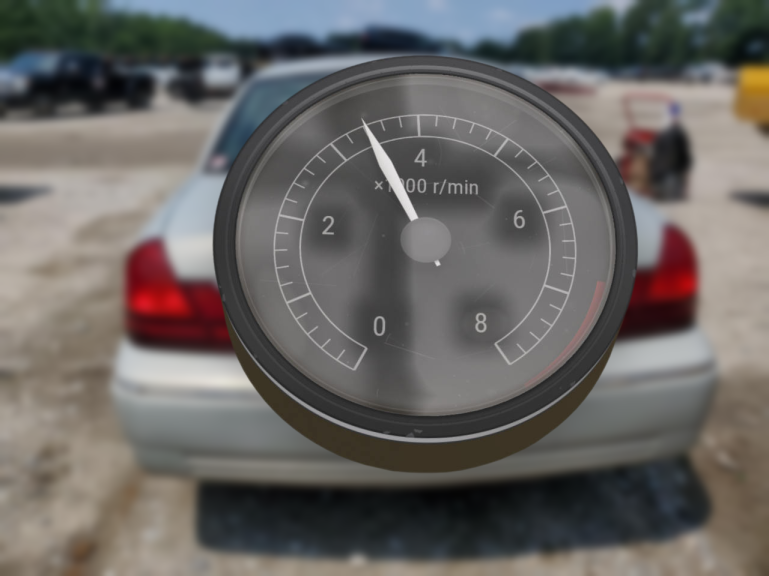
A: 3400,rpm
